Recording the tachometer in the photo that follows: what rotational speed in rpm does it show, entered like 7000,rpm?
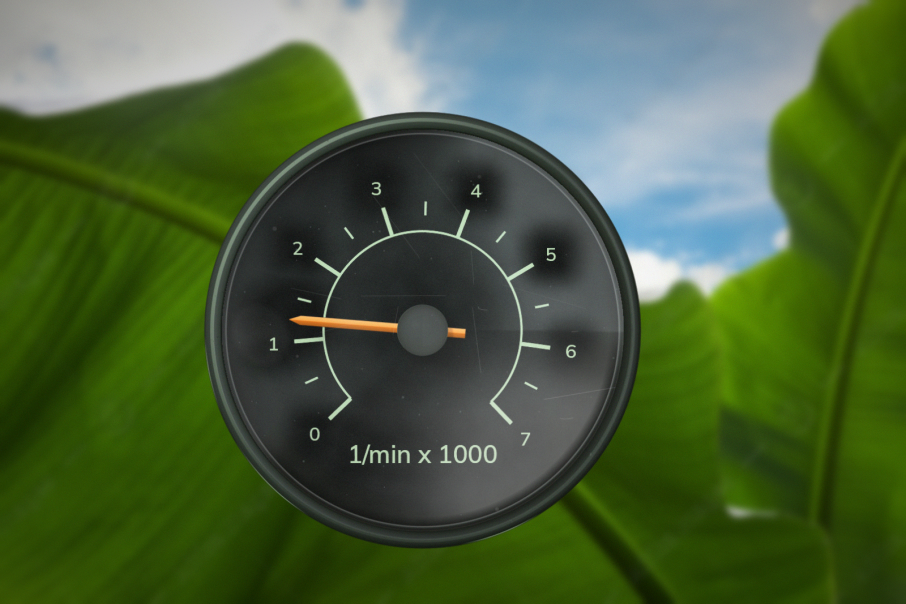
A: 1250,rpm
